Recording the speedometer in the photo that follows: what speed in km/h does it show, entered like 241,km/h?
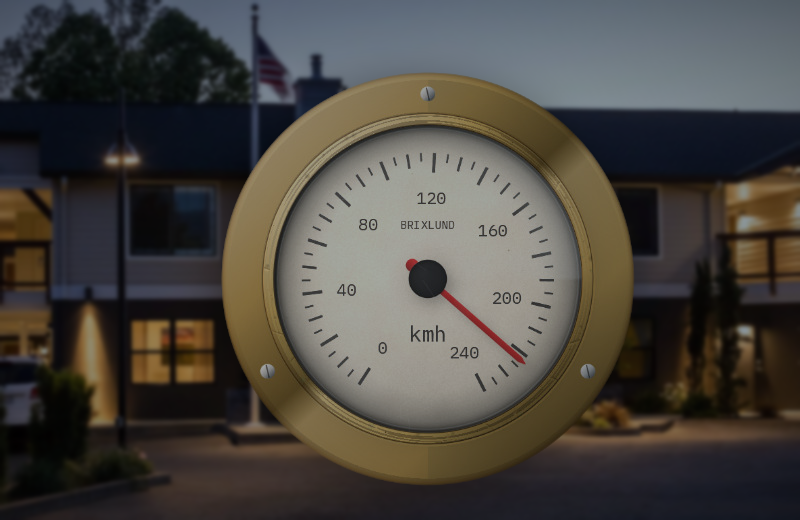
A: 222.5,km/h
